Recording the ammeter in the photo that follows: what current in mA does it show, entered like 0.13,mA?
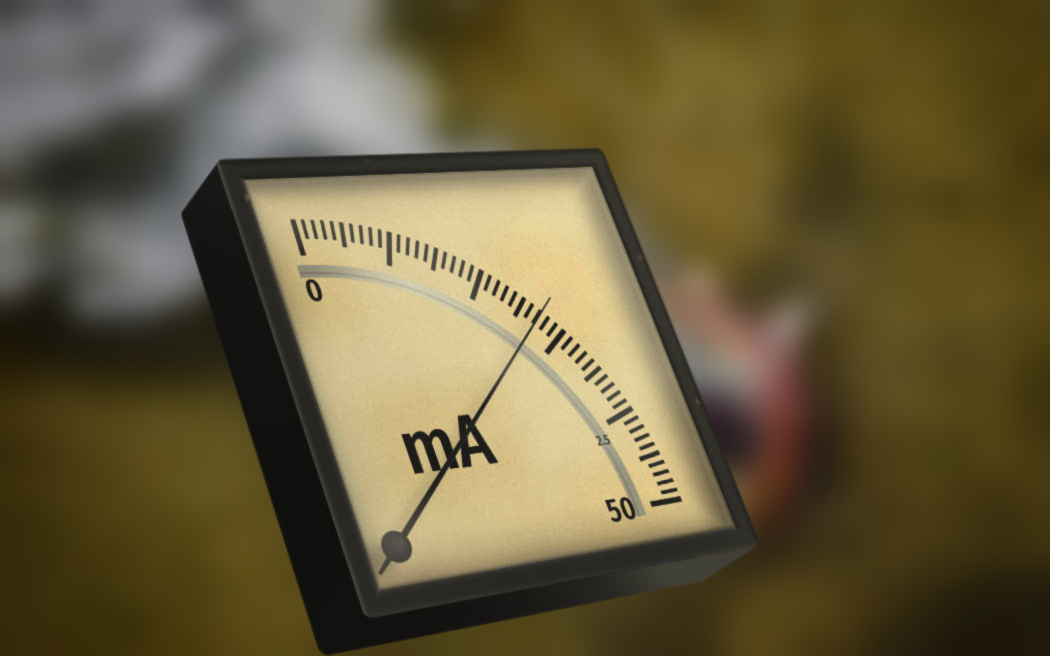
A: 27,mA
